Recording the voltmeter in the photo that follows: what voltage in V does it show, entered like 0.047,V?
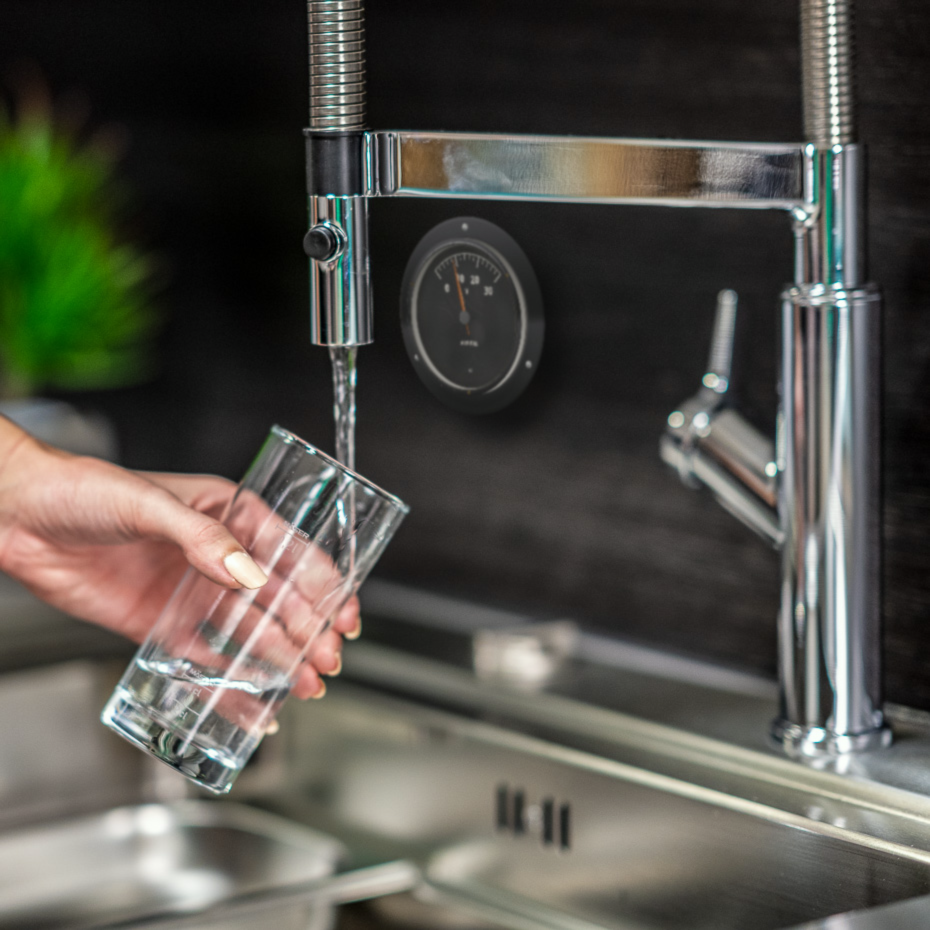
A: 10,V
